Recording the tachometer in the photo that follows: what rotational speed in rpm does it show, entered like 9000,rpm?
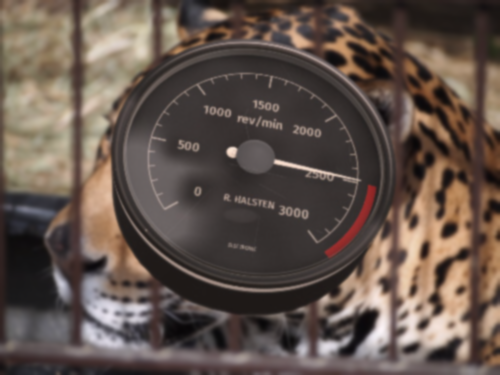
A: 2500,rpm
